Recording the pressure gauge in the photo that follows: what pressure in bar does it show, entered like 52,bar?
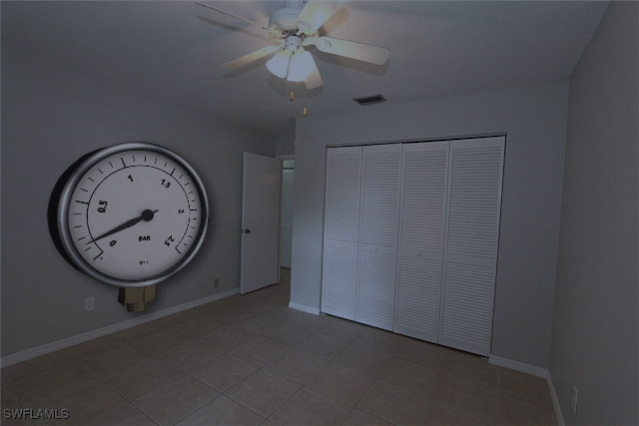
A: 0.15,bar
